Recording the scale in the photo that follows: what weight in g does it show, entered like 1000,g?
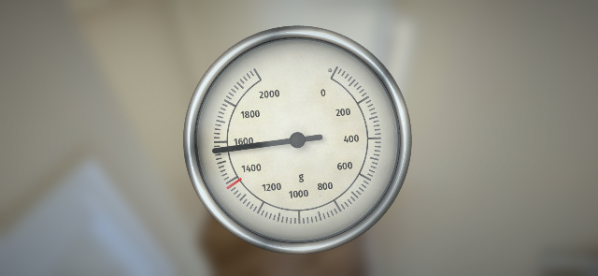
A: 1560,g
